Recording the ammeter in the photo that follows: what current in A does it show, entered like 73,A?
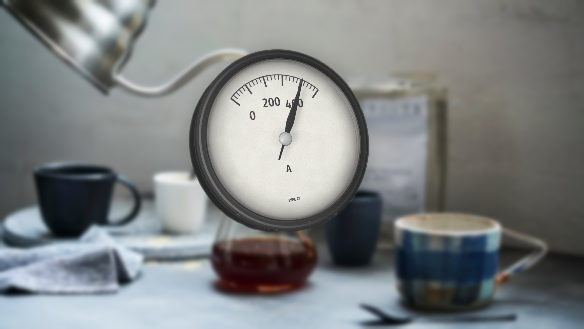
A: 400,A
